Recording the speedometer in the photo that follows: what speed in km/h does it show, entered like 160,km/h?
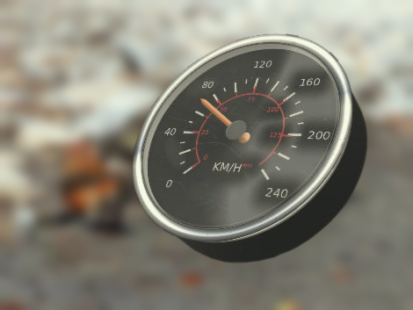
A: 70,km/h
